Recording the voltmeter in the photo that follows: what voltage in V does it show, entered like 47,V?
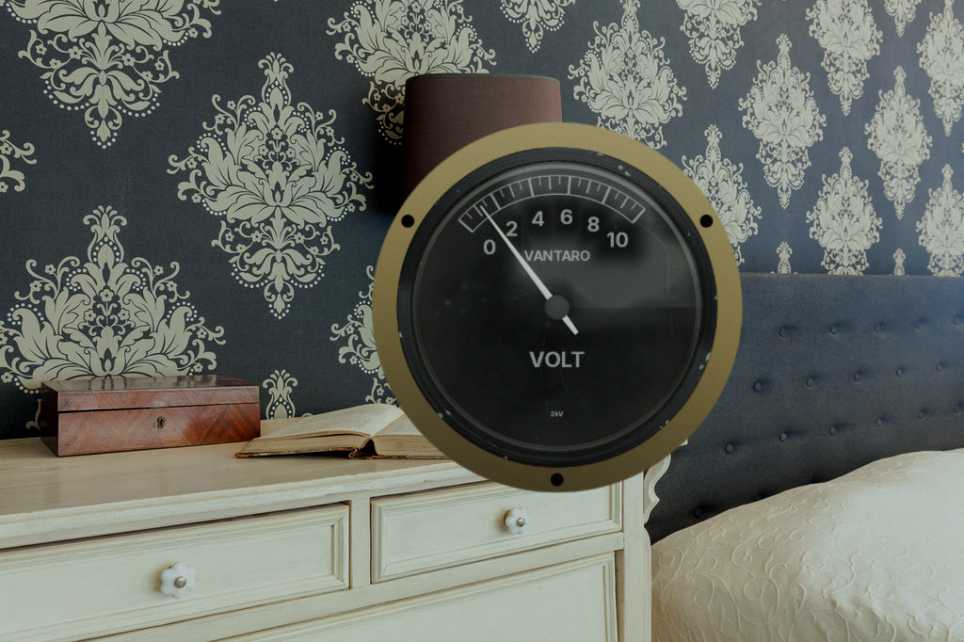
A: 1.25,V
